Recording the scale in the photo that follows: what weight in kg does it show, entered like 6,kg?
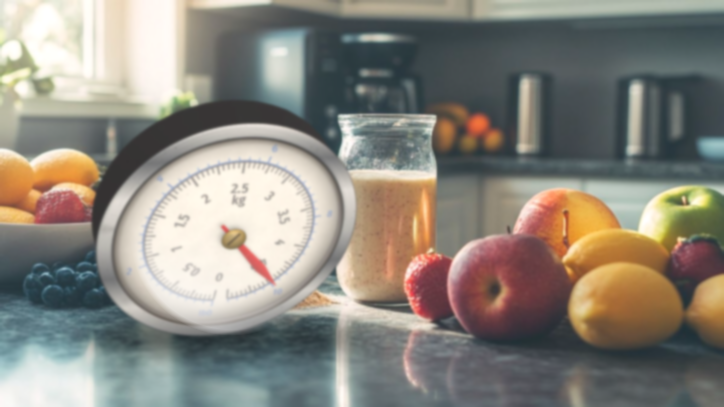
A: 4.5,kg
